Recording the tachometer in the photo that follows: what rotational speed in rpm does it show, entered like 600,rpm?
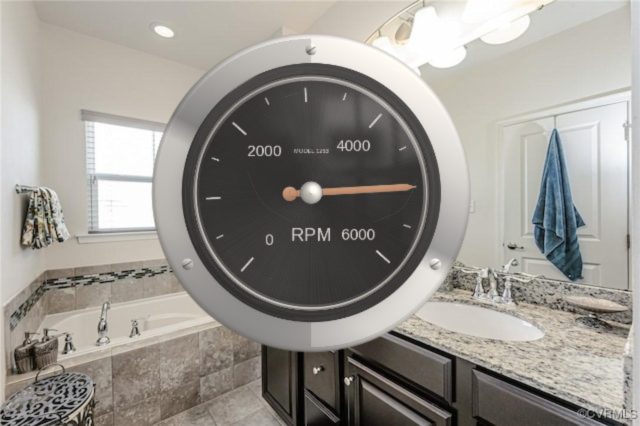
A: 5000,rpm
